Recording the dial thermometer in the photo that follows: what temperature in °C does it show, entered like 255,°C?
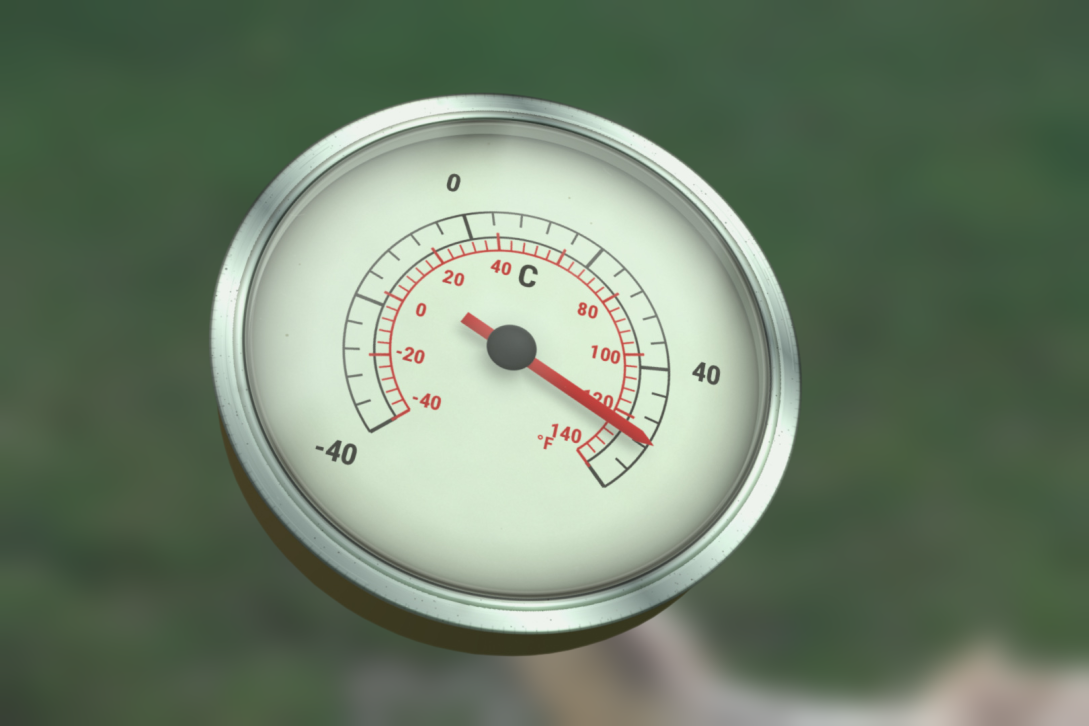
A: 52,°C
